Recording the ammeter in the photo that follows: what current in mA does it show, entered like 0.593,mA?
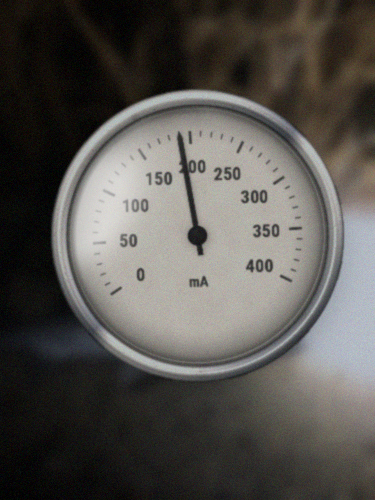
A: 190,mA
